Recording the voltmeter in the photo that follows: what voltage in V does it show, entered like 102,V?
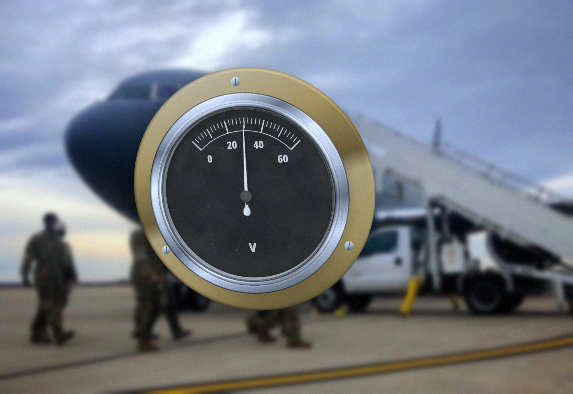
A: 30,V
